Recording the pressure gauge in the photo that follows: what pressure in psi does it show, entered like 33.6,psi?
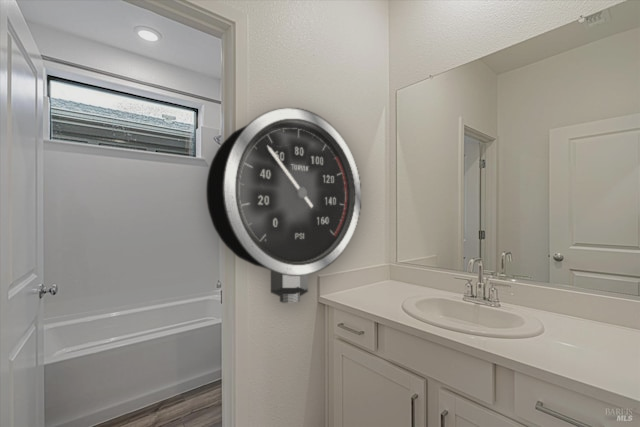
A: 55,psi
